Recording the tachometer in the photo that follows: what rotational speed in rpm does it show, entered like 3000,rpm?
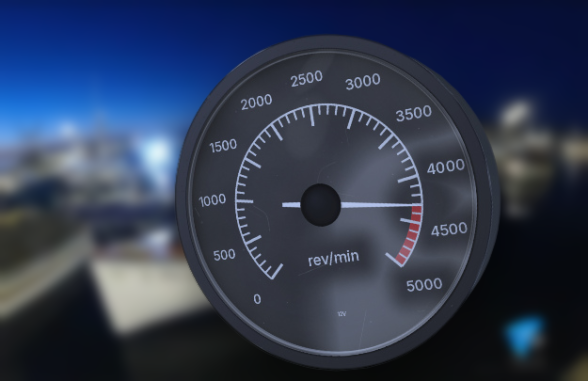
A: 4300,rpm
